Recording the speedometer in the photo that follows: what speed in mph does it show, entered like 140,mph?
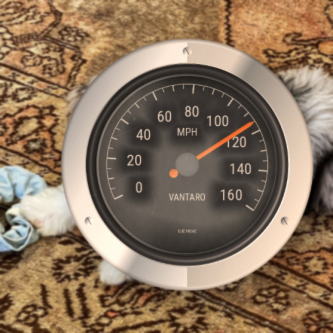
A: 115,mph
